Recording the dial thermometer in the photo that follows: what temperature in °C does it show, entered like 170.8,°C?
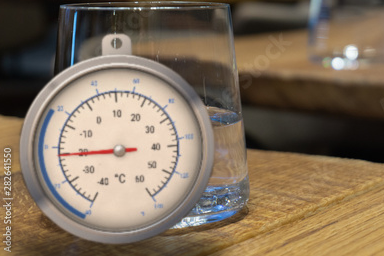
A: -20,°C
